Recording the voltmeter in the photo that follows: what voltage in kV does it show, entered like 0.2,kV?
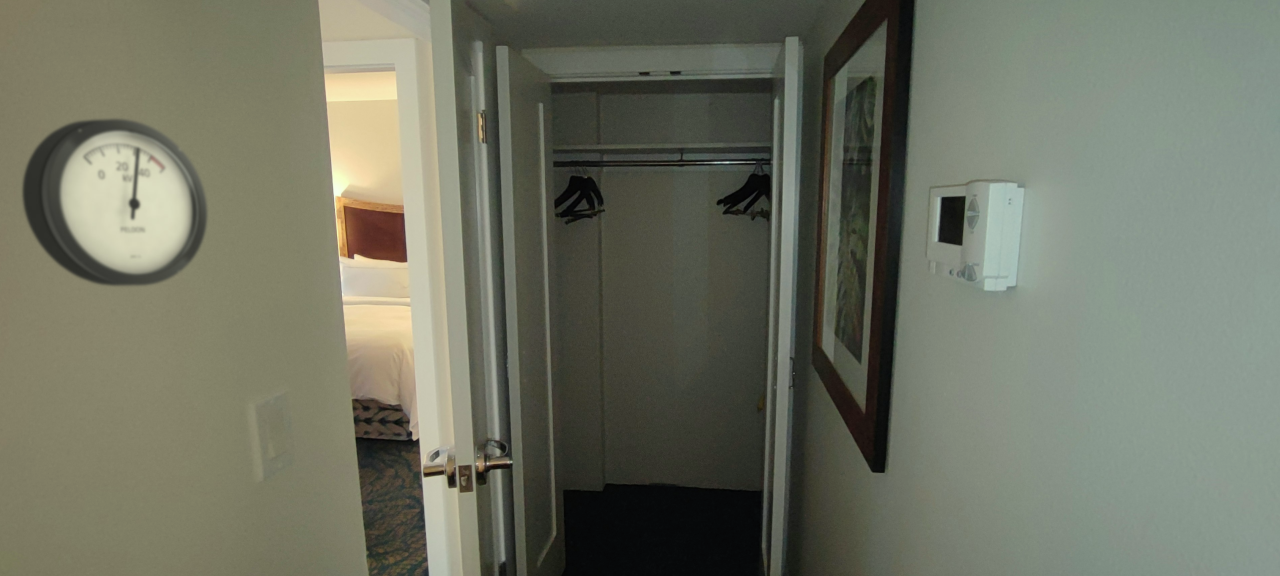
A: 30,kV
